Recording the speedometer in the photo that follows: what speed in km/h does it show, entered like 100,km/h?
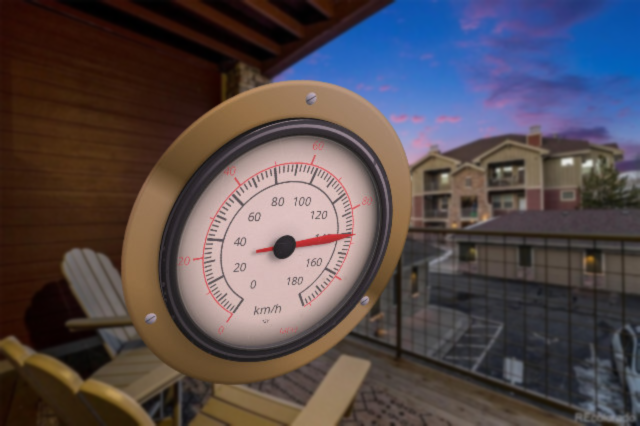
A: 140,km/h
